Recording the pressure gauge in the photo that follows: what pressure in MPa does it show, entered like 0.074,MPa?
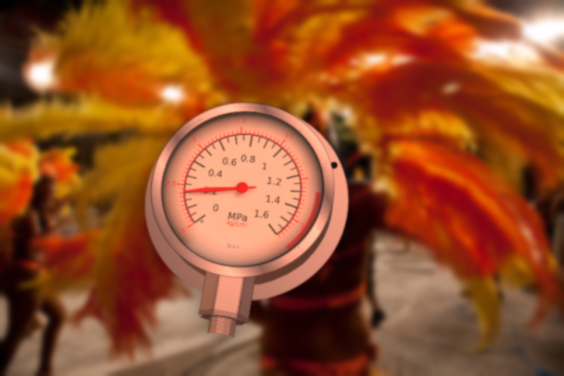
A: 0.2,MPa
